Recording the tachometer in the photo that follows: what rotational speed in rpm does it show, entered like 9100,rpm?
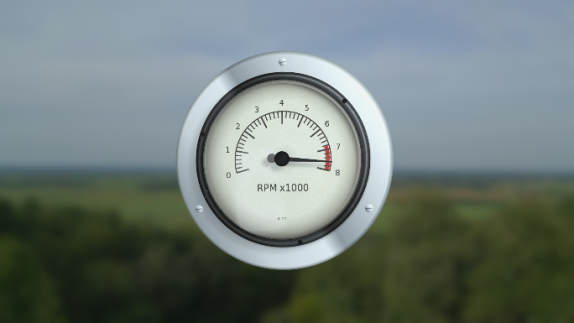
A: 7600,rpm
